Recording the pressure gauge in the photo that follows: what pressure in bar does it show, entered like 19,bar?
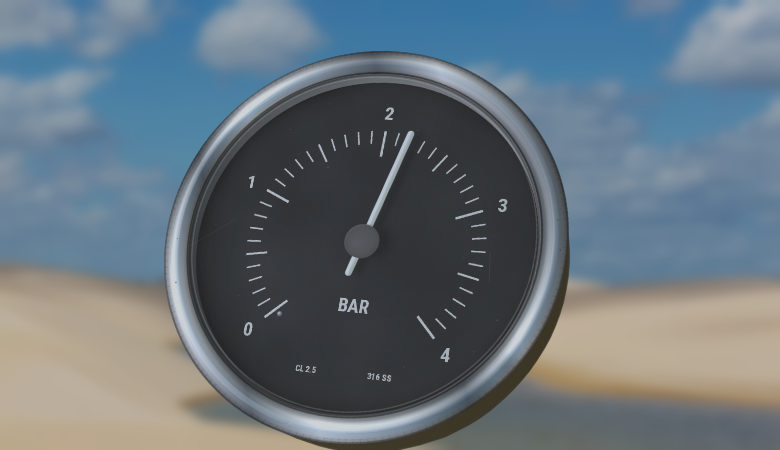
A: 2.2,bar
